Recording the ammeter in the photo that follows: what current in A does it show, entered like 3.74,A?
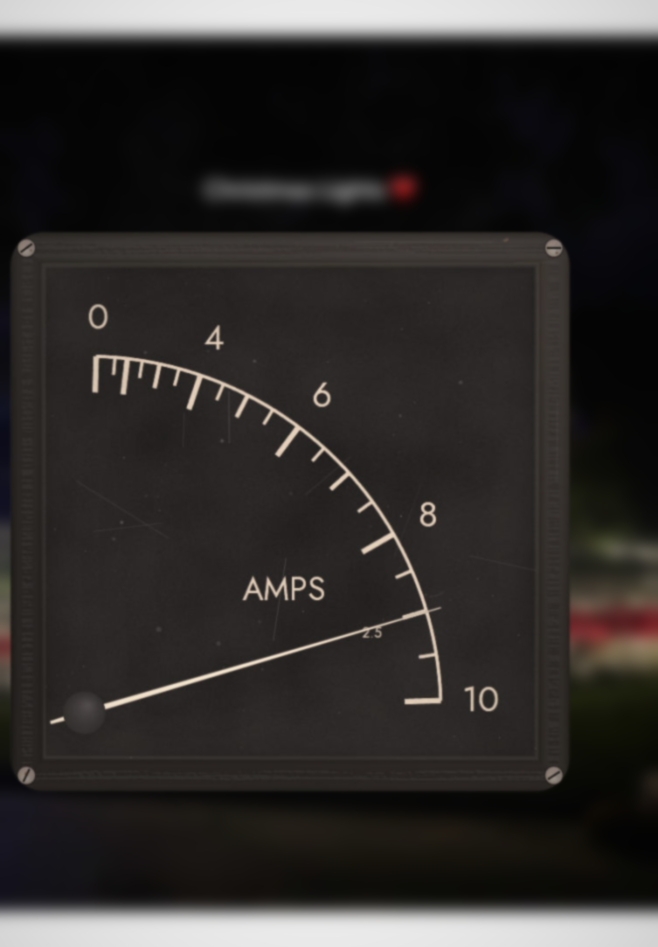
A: 9,A
